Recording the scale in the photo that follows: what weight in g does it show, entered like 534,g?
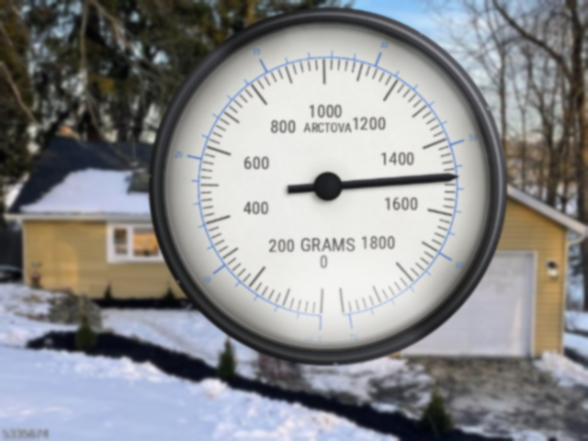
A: 1500,g
